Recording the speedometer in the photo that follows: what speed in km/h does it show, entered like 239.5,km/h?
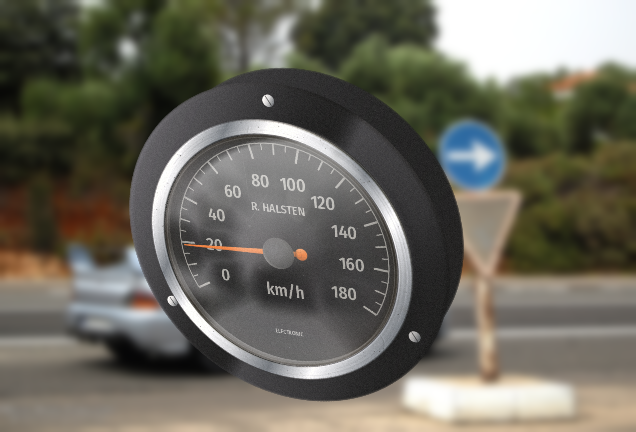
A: 20,km/h
